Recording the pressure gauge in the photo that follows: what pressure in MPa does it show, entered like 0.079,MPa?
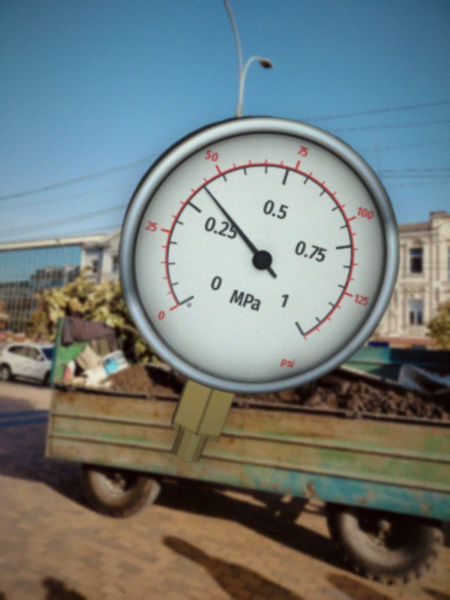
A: 0.3,MPa
